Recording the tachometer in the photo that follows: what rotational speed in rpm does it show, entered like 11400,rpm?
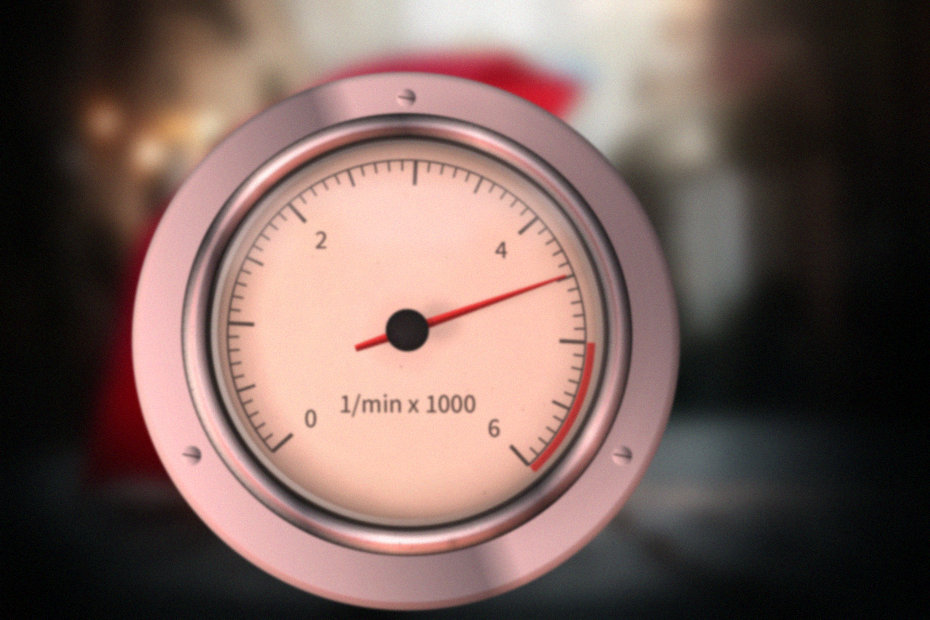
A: 4500,rpm
